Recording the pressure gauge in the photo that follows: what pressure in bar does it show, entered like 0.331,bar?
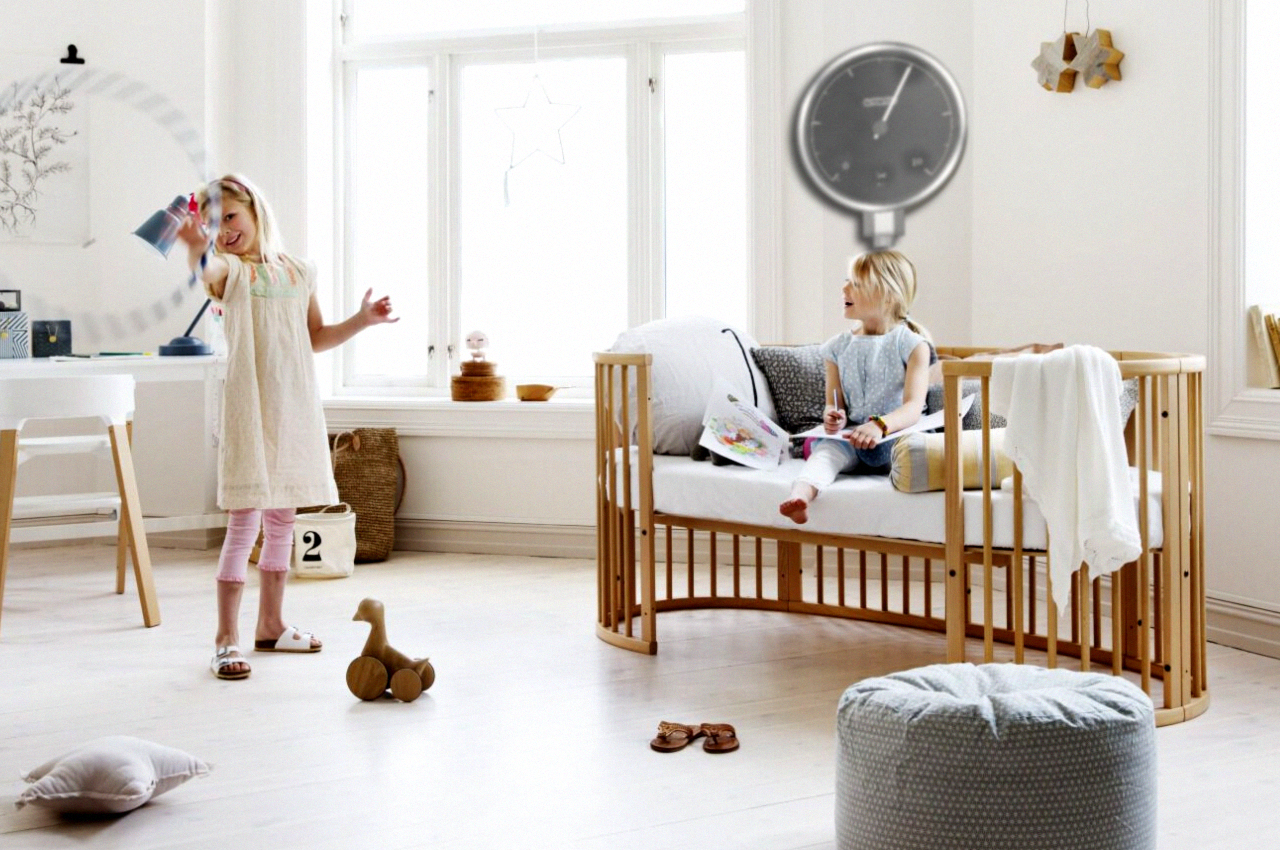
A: 6,bar
